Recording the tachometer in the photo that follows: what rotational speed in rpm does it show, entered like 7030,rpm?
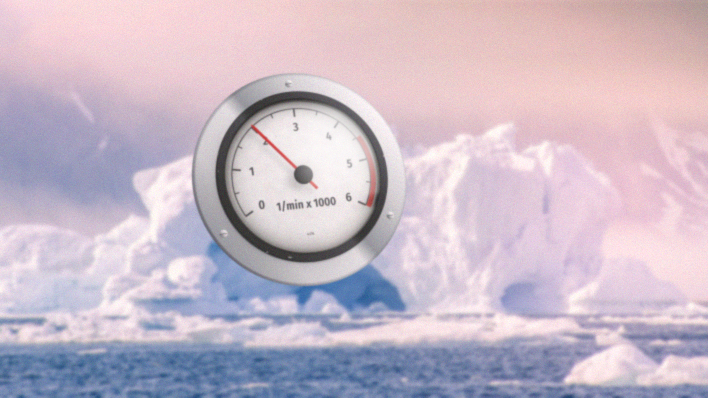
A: 2000,rpm
